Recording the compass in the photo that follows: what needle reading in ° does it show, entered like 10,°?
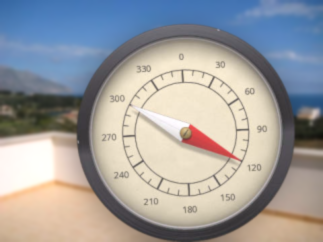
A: 120,°
